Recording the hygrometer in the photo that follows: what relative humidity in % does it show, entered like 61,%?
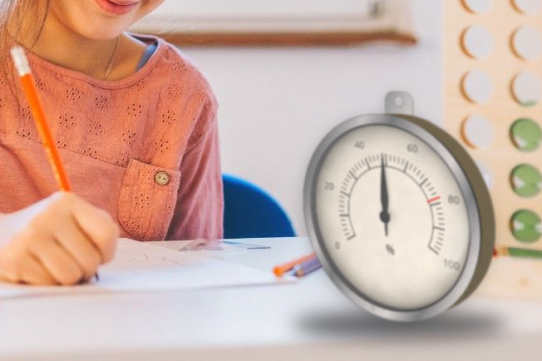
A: 50,%
